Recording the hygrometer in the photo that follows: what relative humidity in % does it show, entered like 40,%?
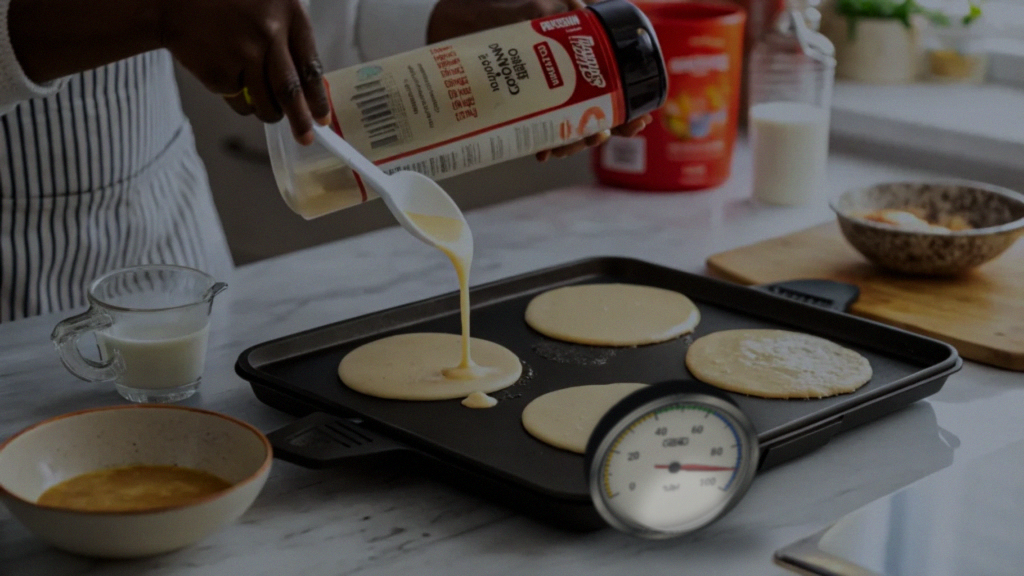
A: 90,%
